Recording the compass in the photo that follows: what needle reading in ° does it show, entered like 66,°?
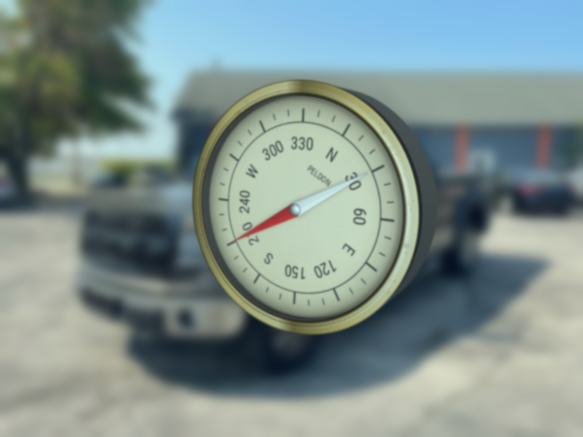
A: 210,°
